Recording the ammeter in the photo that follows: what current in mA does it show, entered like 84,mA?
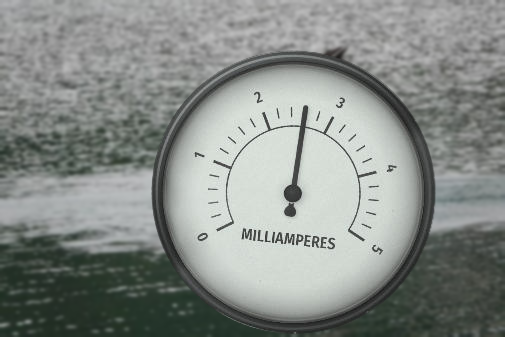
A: 2.6,mA
